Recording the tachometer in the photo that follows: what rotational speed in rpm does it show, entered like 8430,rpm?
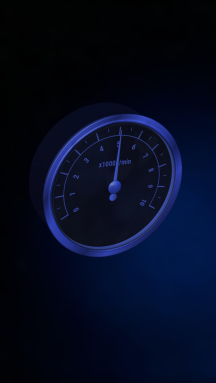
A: 5000,rpm
